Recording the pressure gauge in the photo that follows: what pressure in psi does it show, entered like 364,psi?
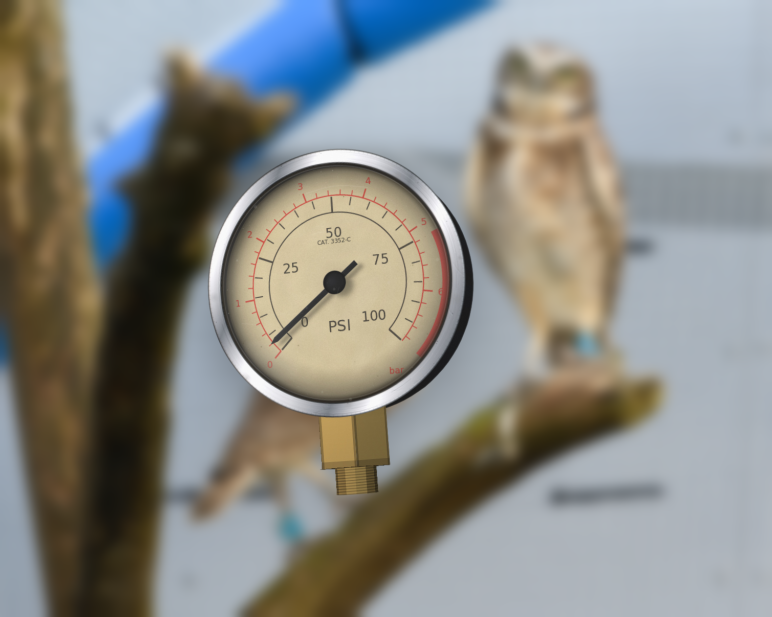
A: 2.5,psi
